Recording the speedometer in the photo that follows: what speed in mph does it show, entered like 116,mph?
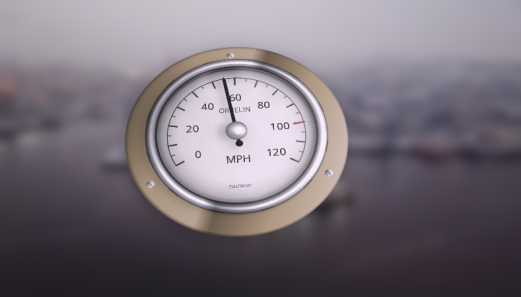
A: 55,mph
